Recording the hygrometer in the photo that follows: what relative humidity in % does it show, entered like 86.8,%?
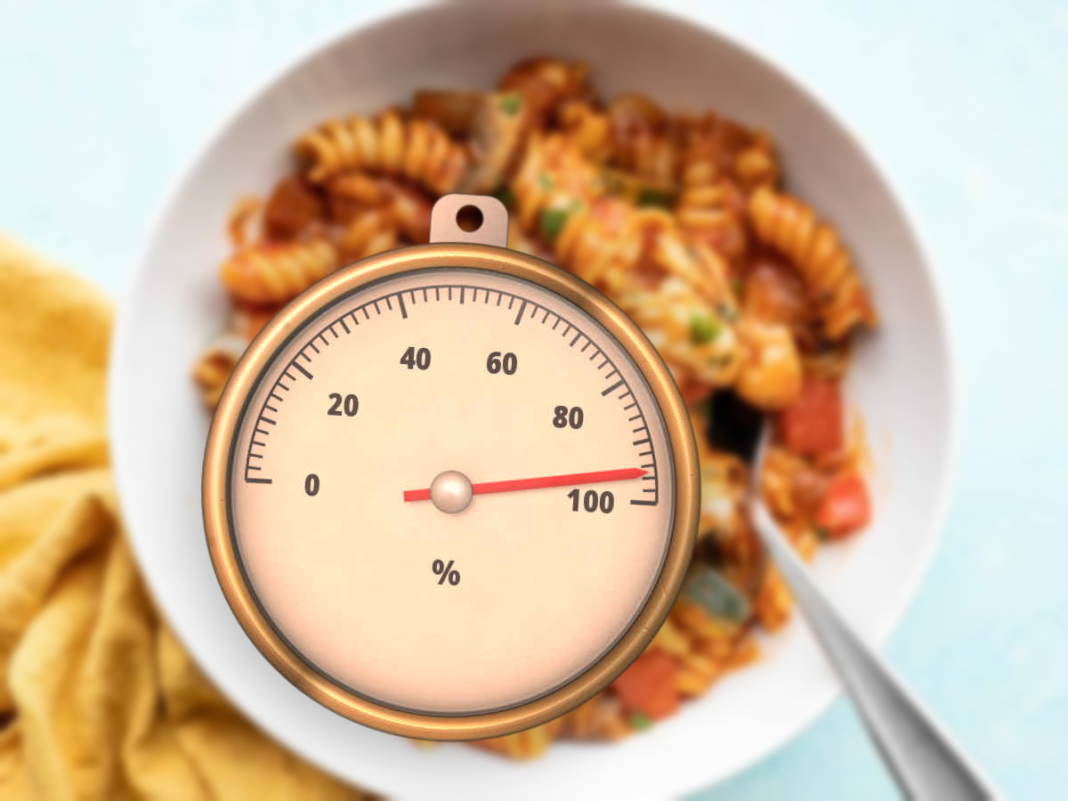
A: 95,%
